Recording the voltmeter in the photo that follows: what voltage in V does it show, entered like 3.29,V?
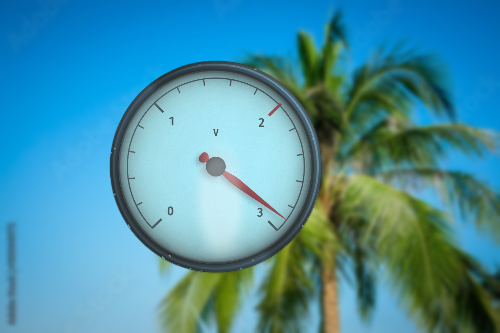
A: 2.9,V
